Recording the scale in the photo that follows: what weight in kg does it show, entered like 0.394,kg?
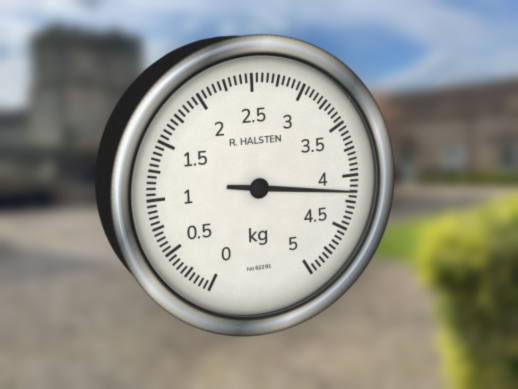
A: 4.15,kg
